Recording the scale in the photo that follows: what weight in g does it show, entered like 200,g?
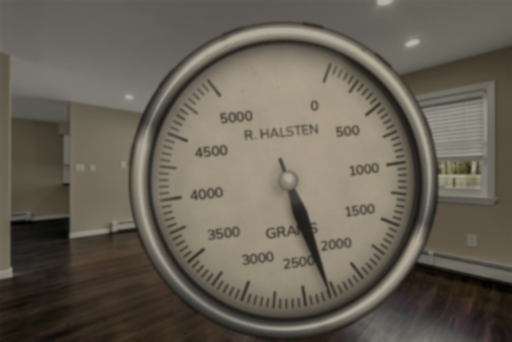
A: 2300,g
